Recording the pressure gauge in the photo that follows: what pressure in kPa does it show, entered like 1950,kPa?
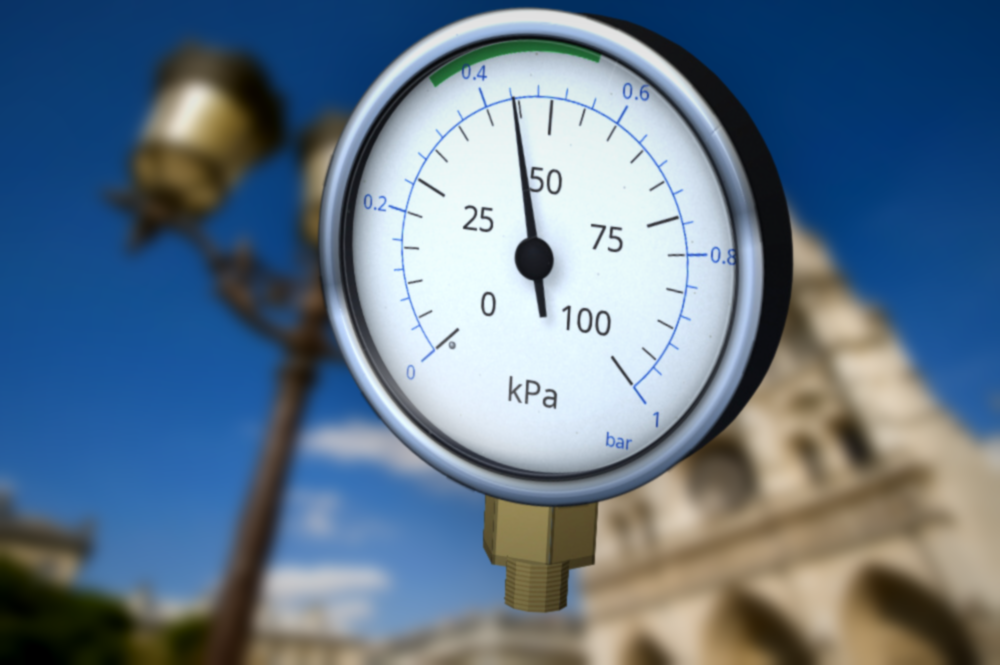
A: 45,kPa
